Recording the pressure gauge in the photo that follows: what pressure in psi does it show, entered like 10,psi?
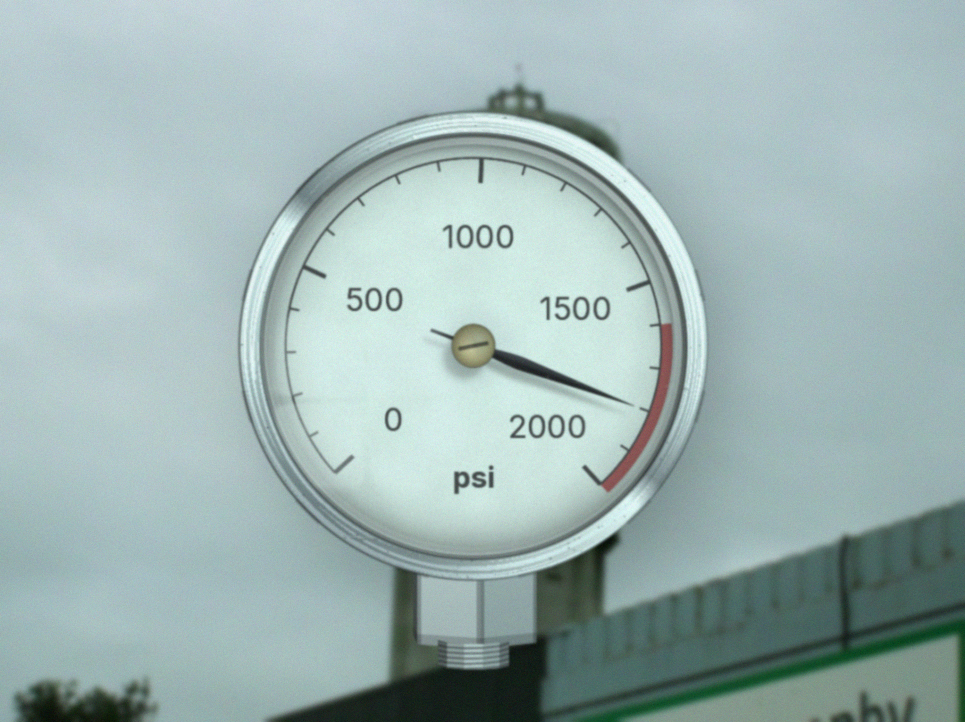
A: 1800,psi
